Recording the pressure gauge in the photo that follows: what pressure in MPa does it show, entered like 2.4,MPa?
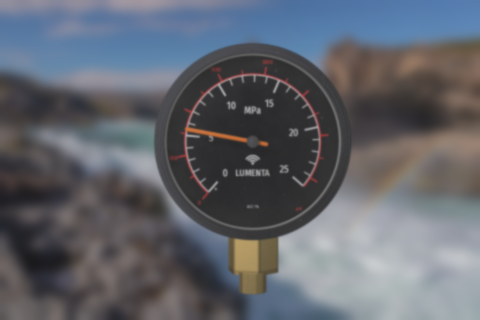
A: 5.5,MPa
